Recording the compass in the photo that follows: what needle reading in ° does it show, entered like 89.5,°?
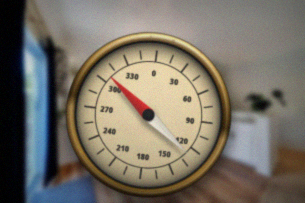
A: 307.5,°
